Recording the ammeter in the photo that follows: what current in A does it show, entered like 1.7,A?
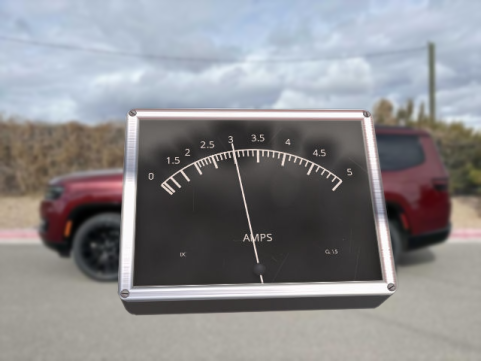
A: 3,A
